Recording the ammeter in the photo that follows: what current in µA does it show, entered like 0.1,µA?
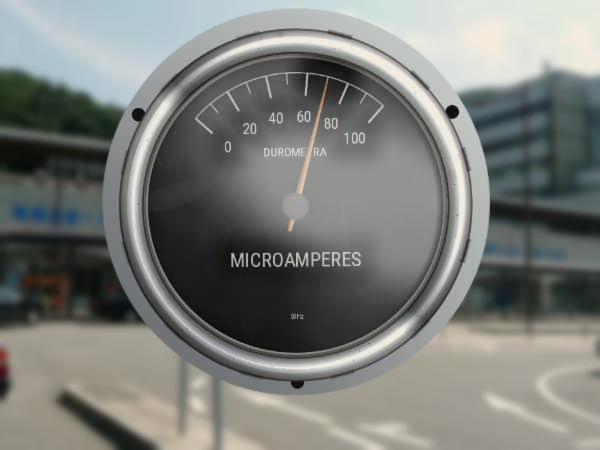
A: 70,µA
